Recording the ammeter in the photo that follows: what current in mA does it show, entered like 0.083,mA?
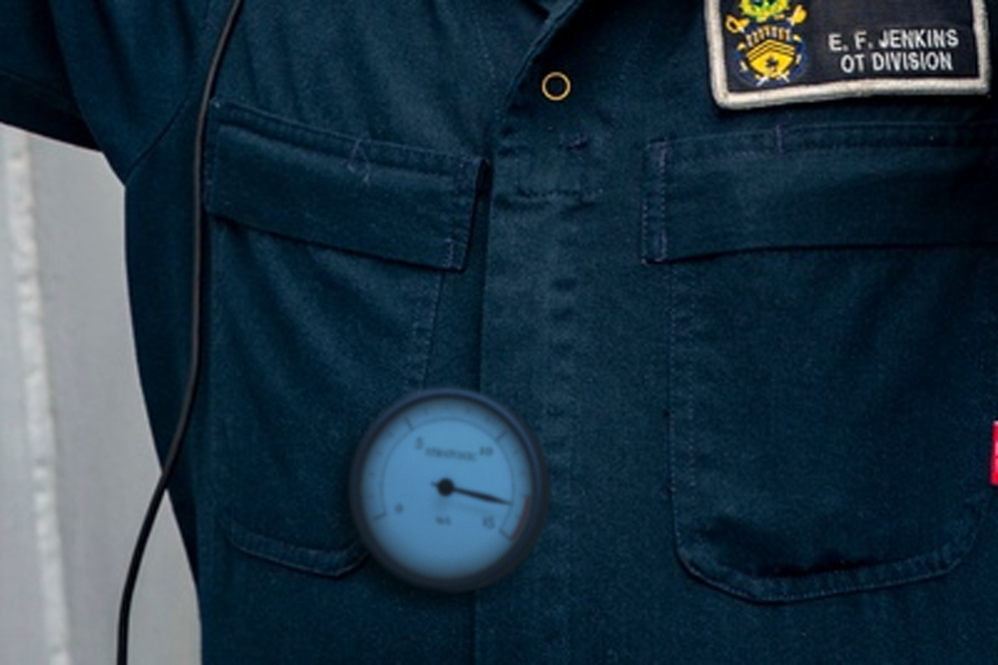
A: 13.5,mA
